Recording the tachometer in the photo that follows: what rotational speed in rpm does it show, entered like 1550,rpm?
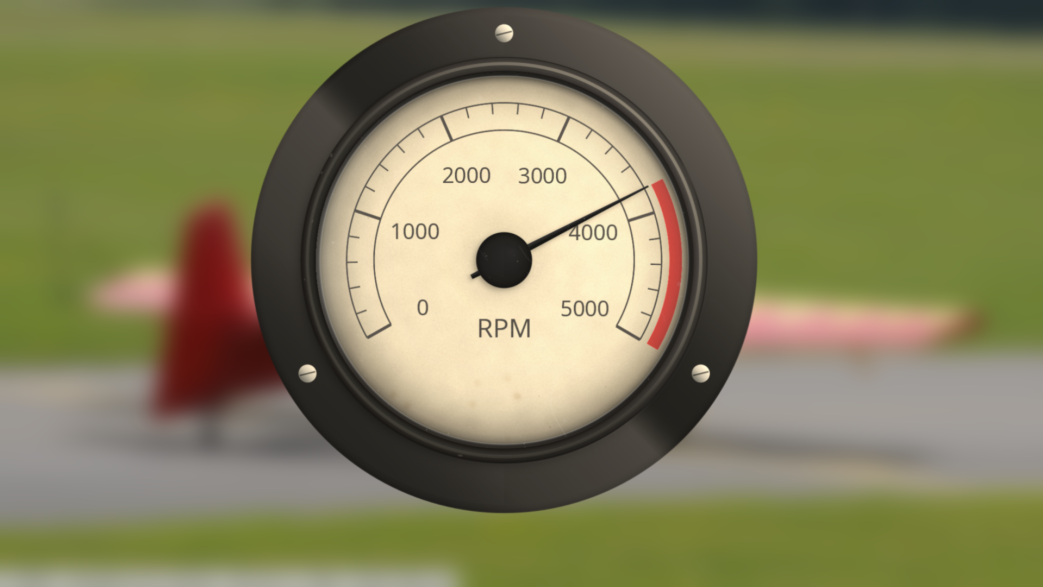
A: 3800,rpm
